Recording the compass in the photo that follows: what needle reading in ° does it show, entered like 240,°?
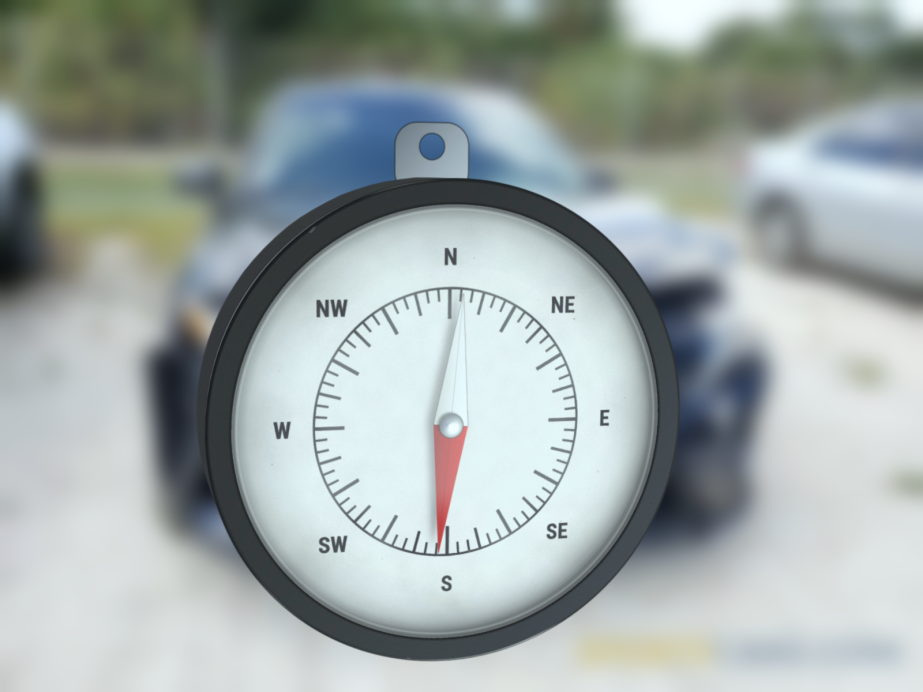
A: 185,°
